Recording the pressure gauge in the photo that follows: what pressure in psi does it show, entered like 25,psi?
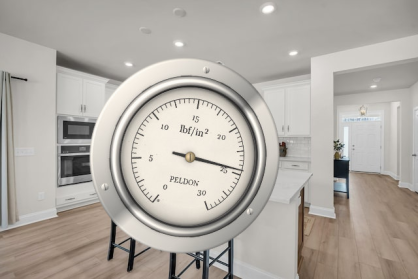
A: 24.5,psi
